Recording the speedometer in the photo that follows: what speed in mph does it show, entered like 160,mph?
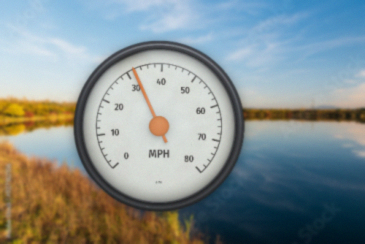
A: 32,mph
